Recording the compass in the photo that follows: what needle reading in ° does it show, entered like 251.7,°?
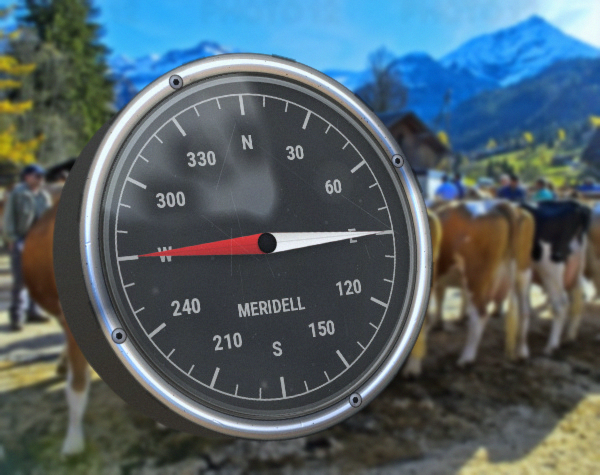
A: 270,°
